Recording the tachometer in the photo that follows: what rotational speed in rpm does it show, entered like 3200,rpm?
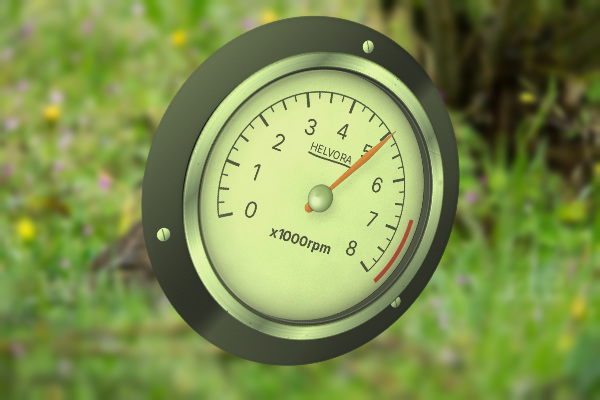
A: 5000,rpm
